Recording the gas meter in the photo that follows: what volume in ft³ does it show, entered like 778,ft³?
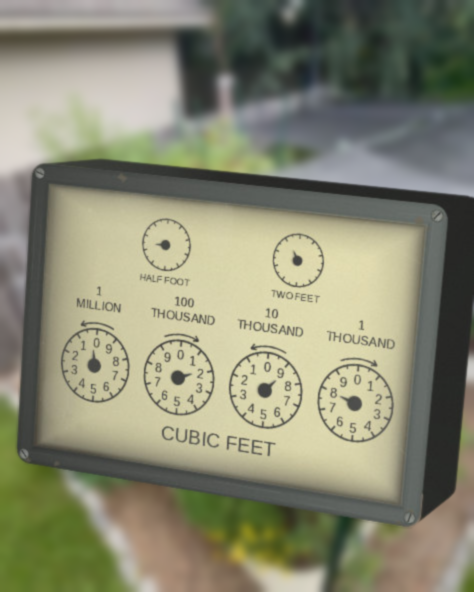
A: 18800,ft³
